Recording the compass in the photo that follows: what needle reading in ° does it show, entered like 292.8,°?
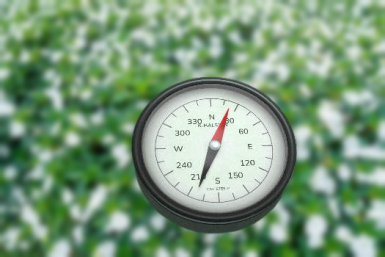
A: 22.5,°
